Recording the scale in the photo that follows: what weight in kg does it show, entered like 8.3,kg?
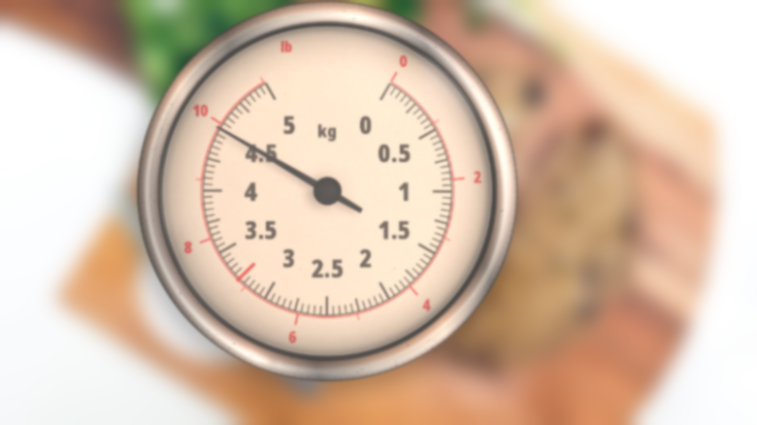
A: 4.5,kg
